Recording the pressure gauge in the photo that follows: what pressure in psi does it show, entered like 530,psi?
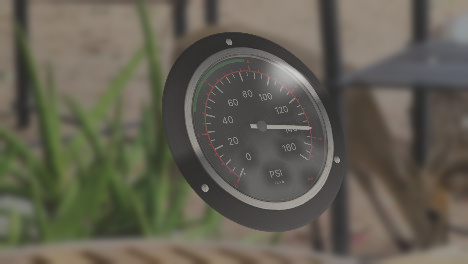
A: 140,psi
